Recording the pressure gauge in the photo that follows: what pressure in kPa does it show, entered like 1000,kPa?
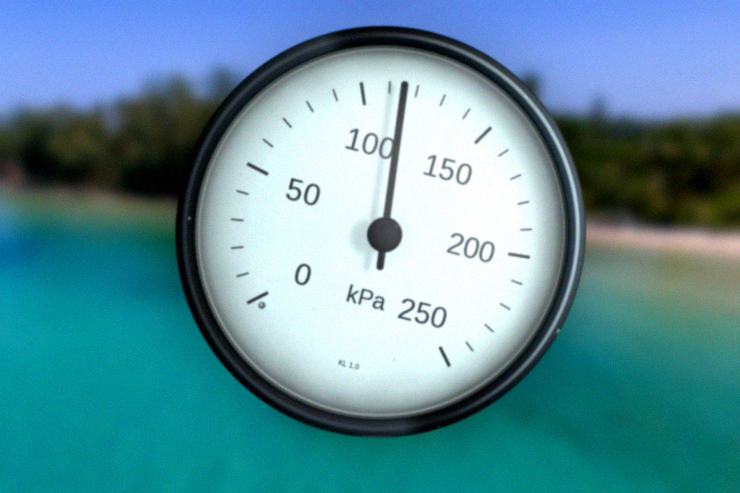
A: 115,kPa
